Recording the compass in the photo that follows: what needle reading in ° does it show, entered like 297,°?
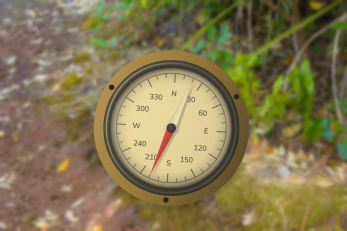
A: 200,°
